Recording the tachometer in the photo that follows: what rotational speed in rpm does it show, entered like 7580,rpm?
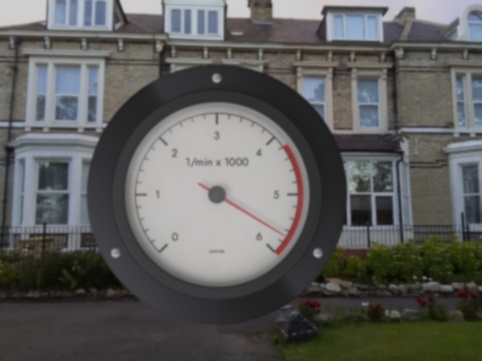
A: 5700,rpm
